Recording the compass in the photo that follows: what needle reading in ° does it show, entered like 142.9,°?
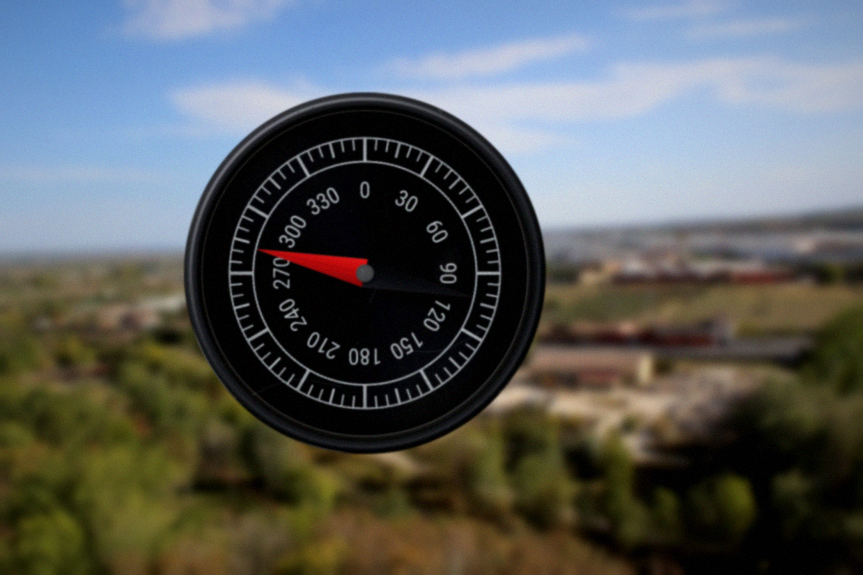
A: 282.5,°
